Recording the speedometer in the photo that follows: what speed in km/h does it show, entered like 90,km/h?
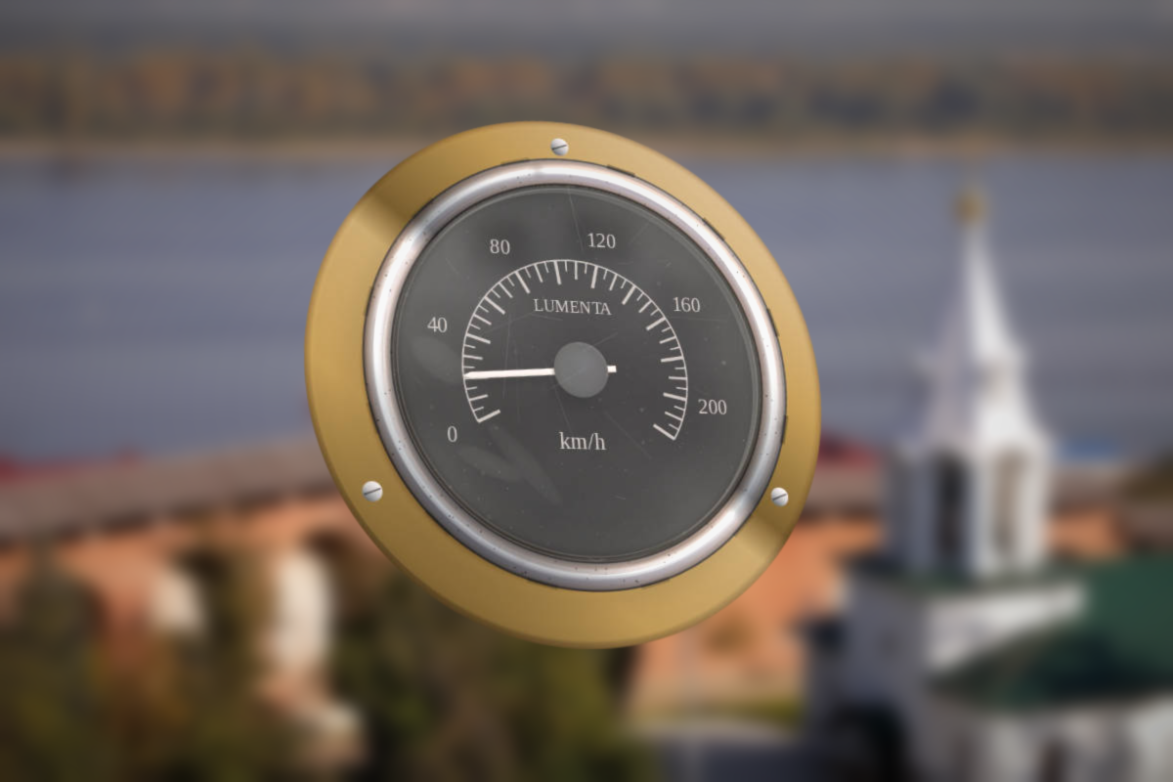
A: 20,km/h
